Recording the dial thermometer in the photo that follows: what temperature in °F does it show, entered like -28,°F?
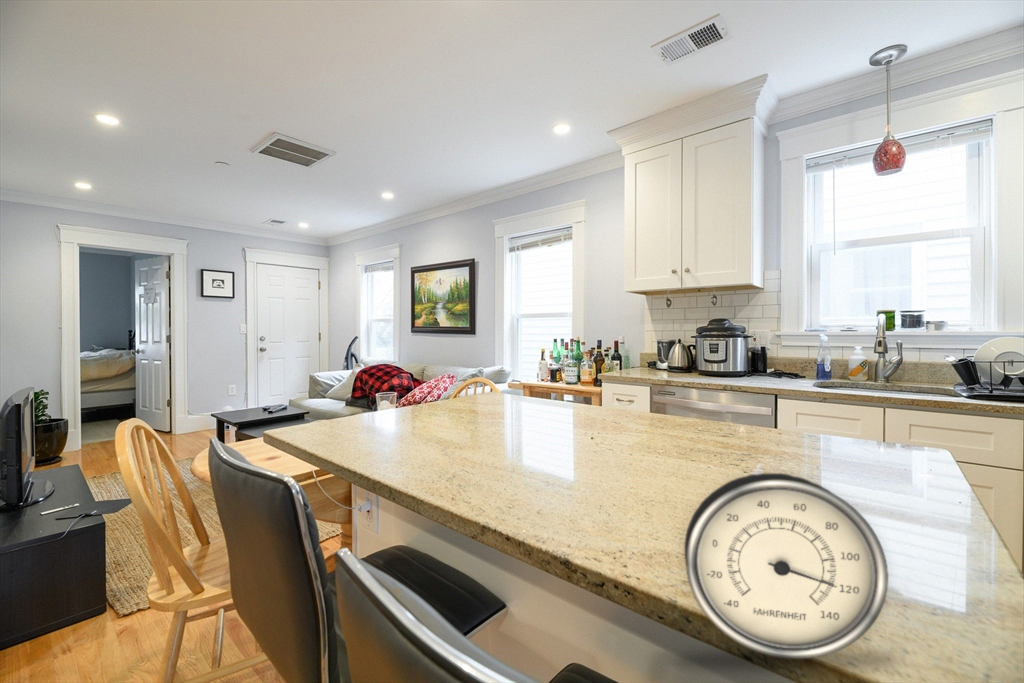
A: 120,°F
